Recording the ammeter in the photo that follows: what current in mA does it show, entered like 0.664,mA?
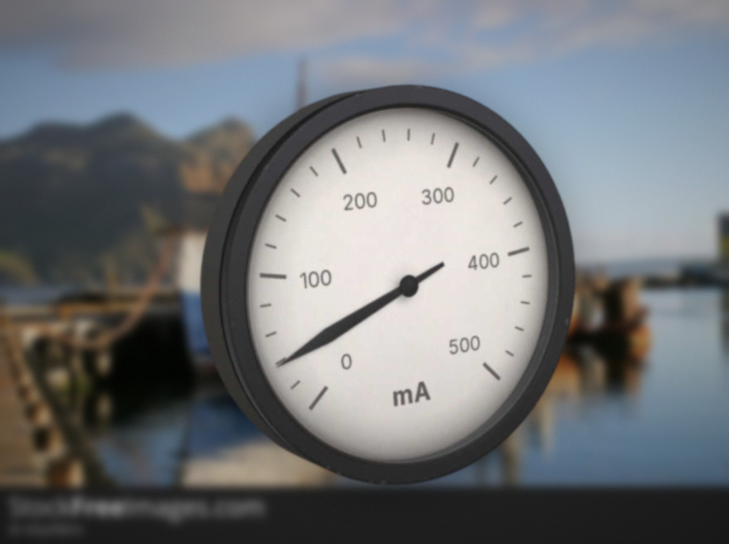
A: 40,mA
